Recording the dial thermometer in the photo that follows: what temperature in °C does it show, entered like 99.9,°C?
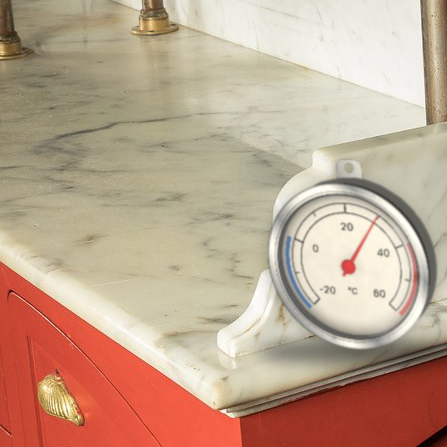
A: 30,°C
